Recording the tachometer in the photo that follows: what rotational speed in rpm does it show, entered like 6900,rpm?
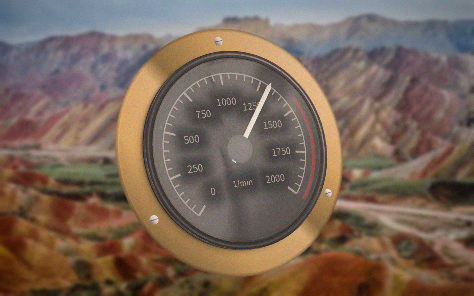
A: 1300,rpm
